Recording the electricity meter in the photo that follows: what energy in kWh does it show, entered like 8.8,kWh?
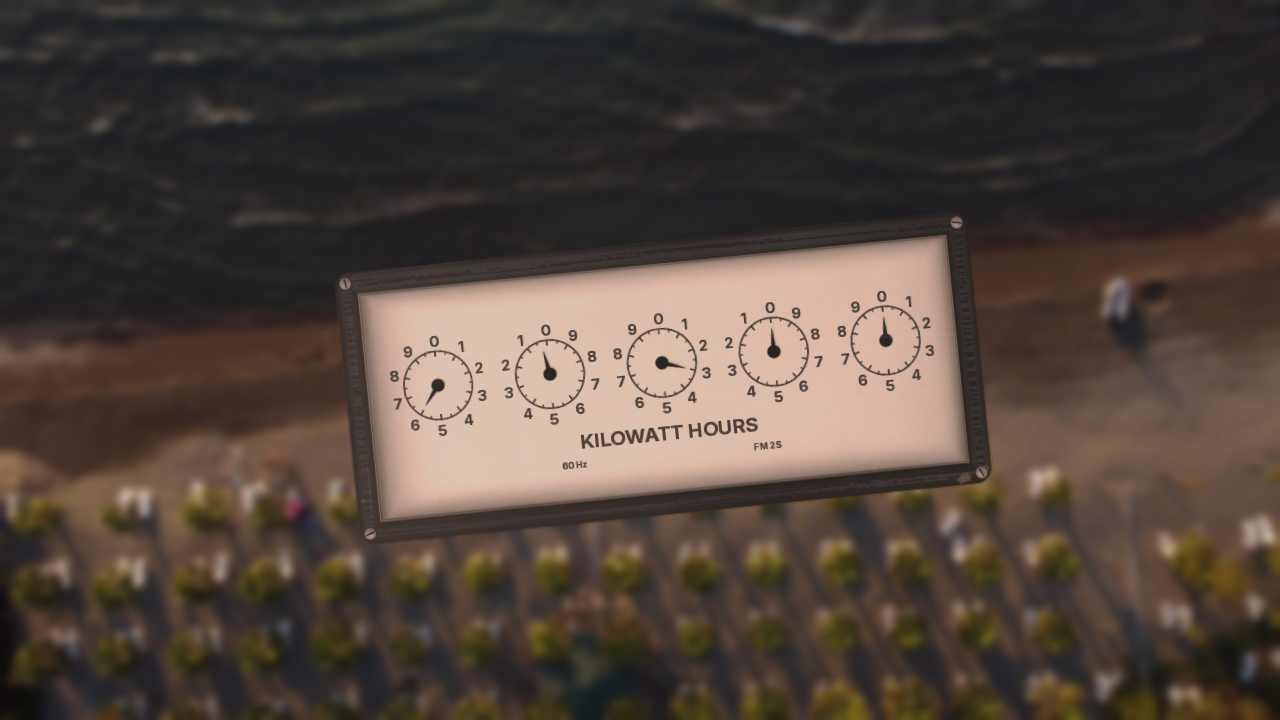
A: 60300,kWh
